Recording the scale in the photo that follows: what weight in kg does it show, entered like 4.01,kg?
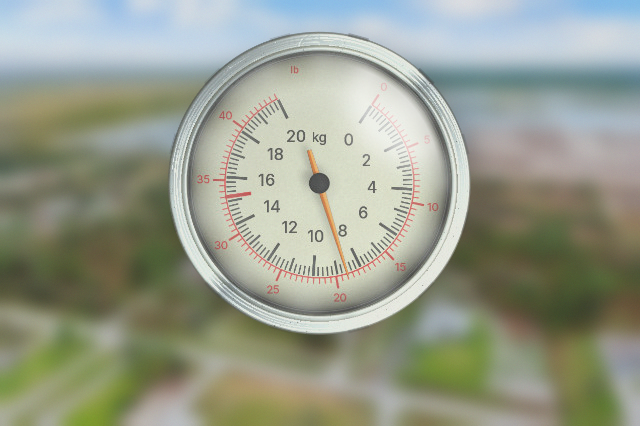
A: 8.6,kg
